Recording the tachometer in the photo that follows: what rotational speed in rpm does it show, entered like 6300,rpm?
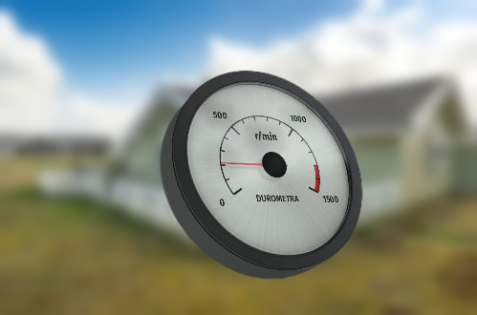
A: 200,rpm
